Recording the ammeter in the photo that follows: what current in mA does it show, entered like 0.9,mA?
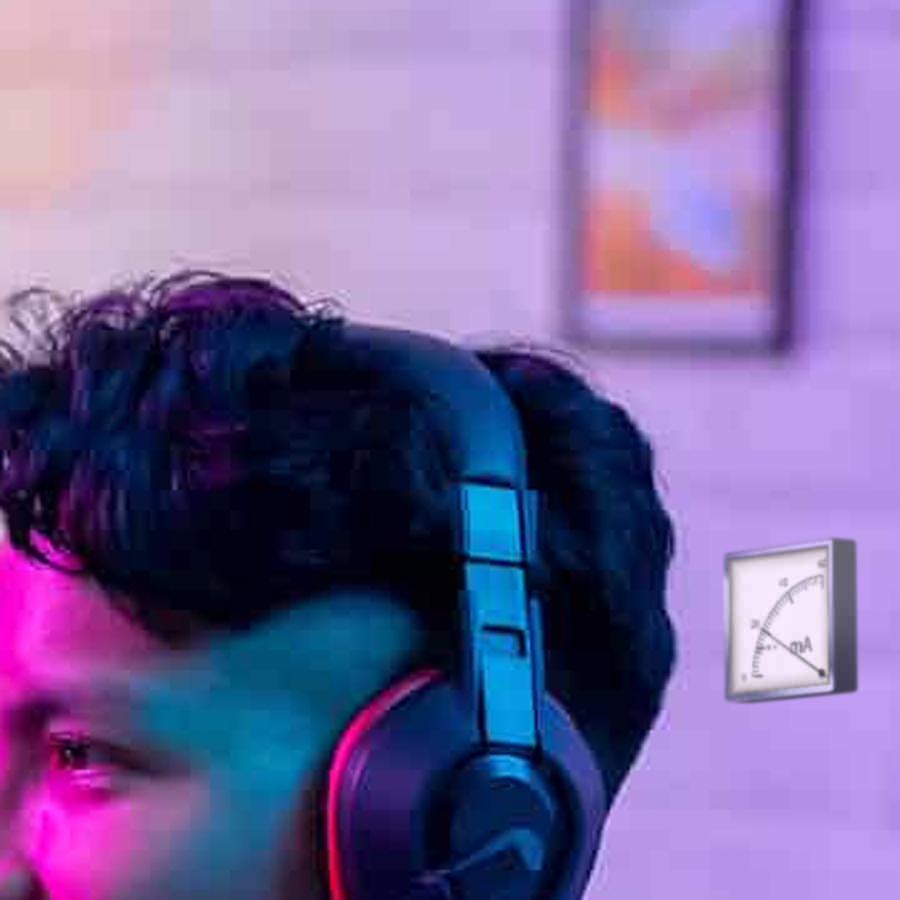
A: 20,mA
